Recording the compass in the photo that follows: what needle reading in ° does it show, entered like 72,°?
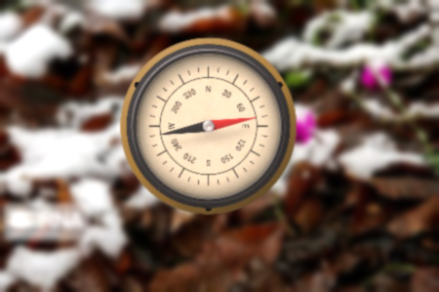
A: 80,°
